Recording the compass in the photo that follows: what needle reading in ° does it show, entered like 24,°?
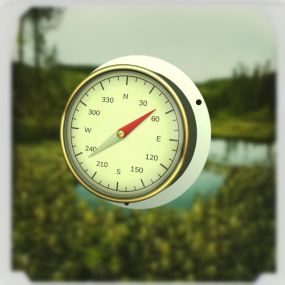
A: 50,°
